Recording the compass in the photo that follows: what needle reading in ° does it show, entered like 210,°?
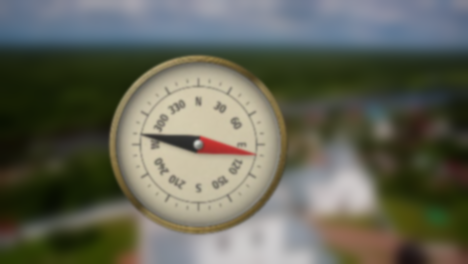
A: 100,°
